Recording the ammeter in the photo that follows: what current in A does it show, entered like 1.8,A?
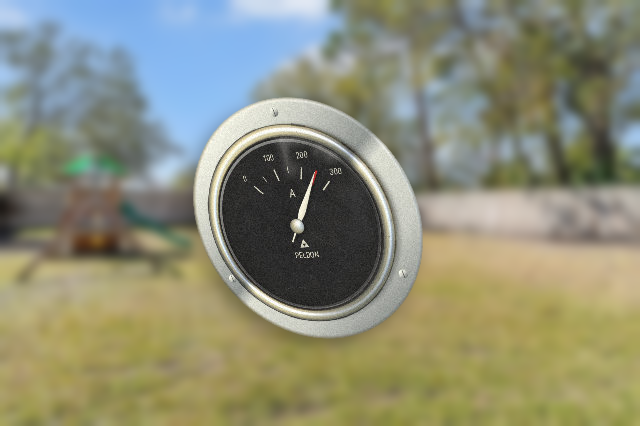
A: 250,A
